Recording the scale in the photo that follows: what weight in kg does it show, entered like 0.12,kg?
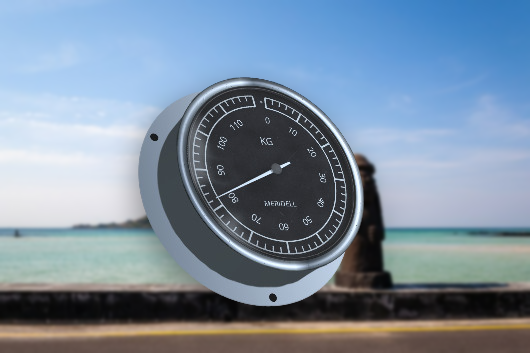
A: 82,kg
